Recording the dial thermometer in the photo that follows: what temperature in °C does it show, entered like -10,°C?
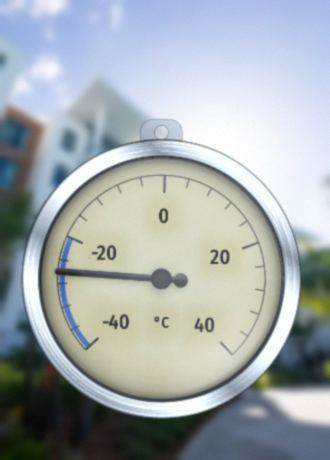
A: -26,°C
